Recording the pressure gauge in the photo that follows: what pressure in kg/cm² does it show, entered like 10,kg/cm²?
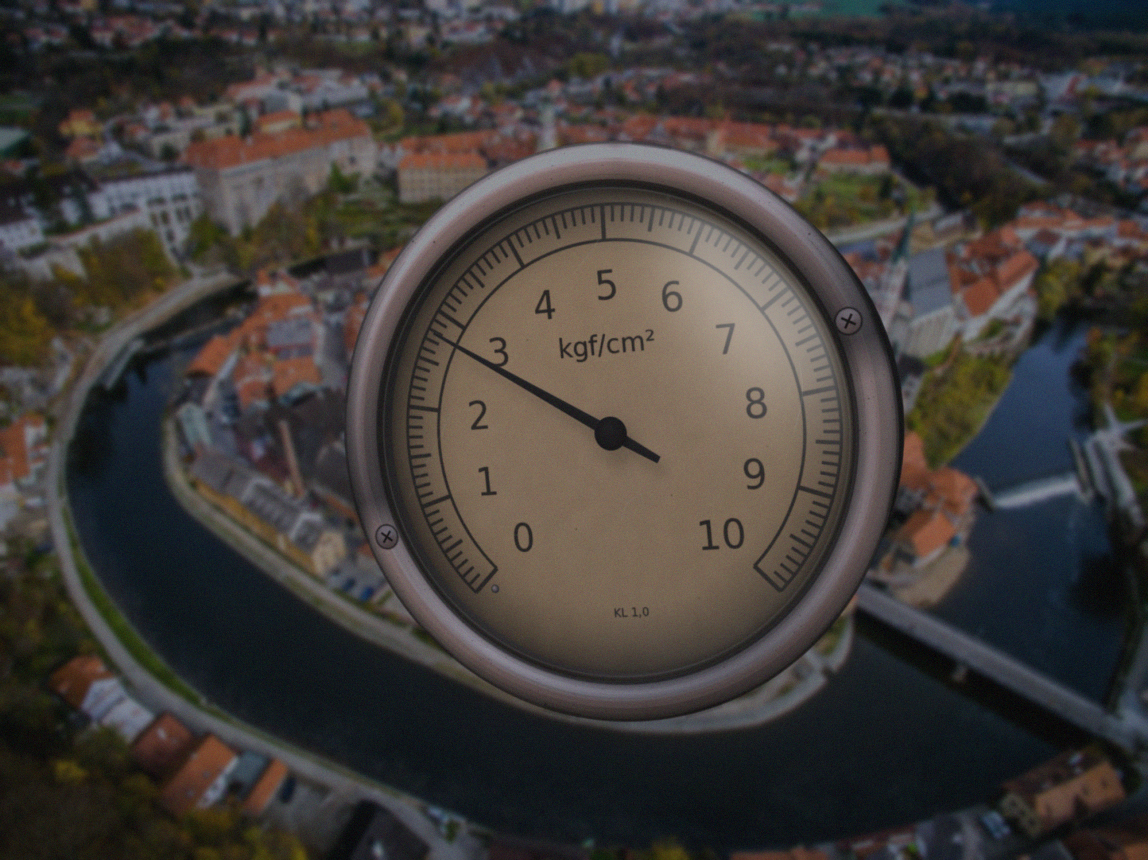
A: 2.8,kg/cm²
